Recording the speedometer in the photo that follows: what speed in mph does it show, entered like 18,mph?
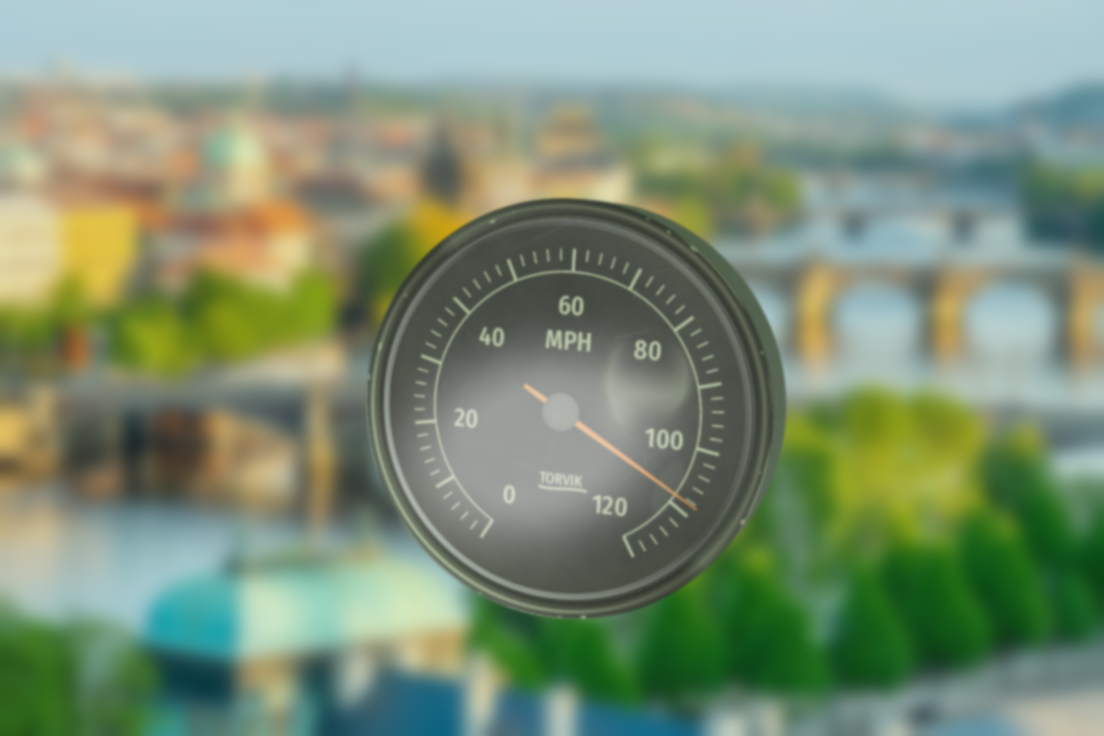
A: 108,mph
